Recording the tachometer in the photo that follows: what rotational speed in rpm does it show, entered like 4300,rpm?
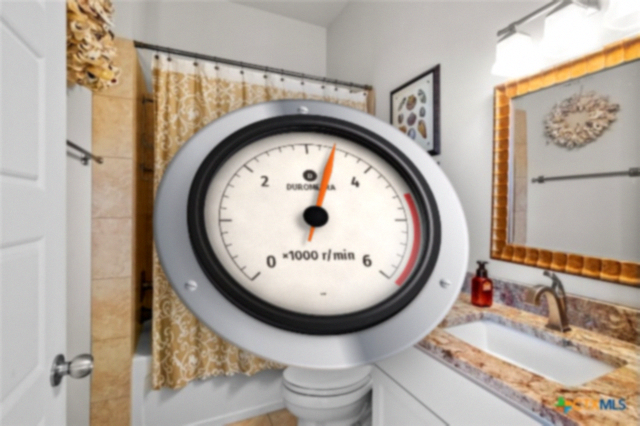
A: 3400,rpm
